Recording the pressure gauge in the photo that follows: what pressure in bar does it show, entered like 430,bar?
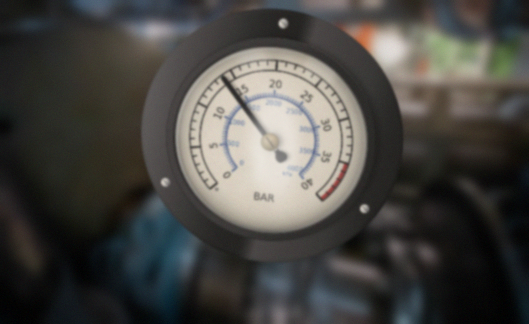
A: 14,bar
